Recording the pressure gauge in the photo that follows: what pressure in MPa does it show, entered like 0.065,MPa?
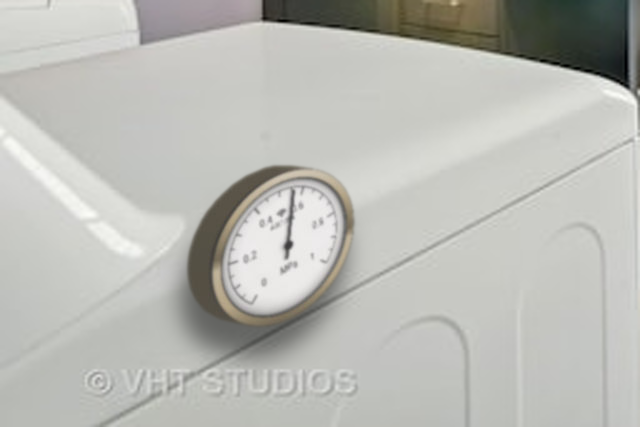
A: 0.55,MPa
